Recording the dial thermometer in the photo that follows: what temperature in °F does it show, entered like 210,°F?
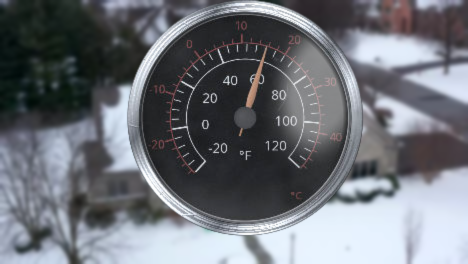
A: 60,°F
